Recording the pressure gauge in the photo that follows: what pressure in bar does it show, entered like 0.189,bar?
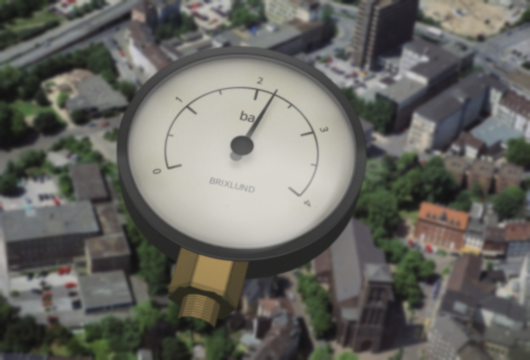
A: 2.25,bar
